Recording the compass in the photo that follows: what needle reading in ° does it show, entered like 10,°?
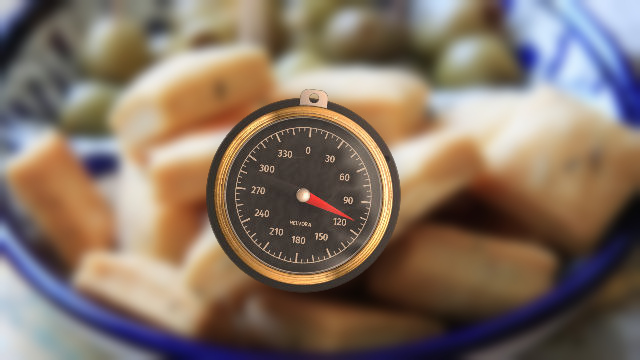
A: 110,°
